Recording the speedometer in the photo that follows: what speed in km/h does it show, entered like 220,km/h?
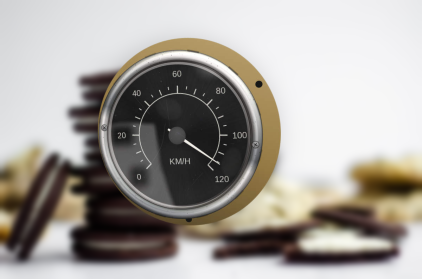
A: 115,km/h
